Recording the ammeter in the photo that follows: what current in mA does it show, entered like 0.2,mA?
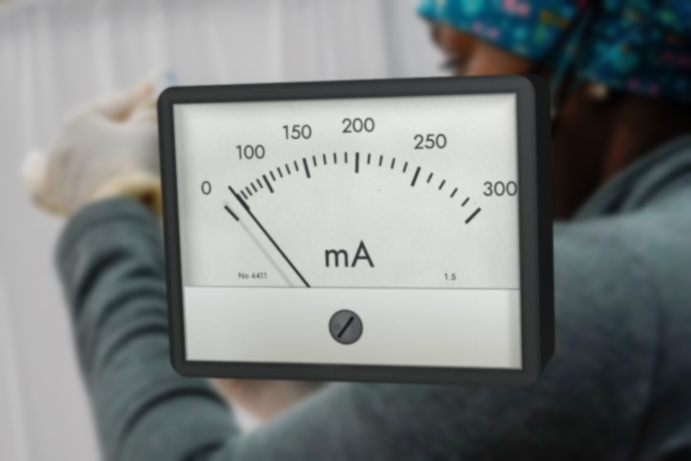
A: 50,mA
